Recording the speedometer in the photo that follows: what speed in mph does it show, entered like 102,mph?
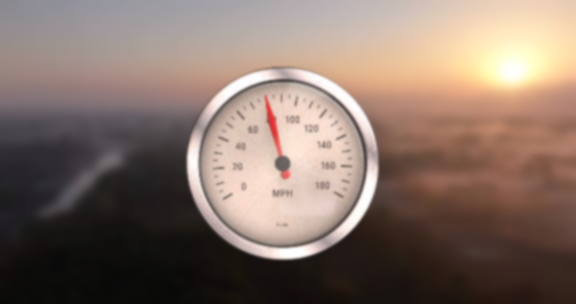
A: 80,mph
